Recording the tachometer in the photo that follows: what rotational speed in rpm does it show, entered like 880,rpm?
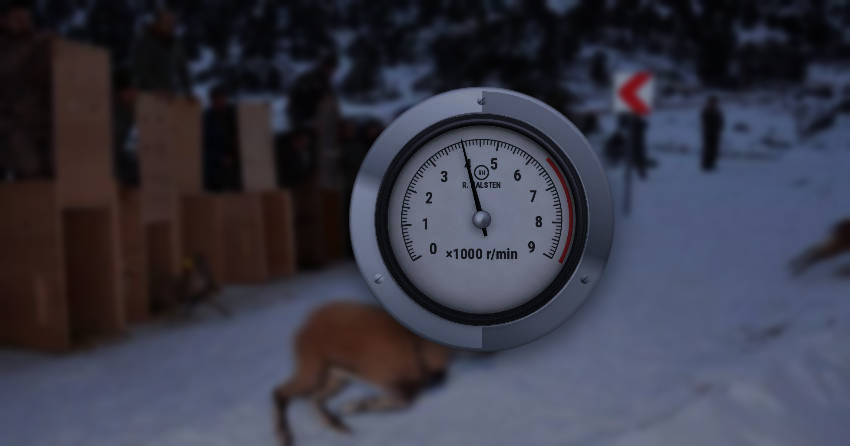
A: 4000,rpm
